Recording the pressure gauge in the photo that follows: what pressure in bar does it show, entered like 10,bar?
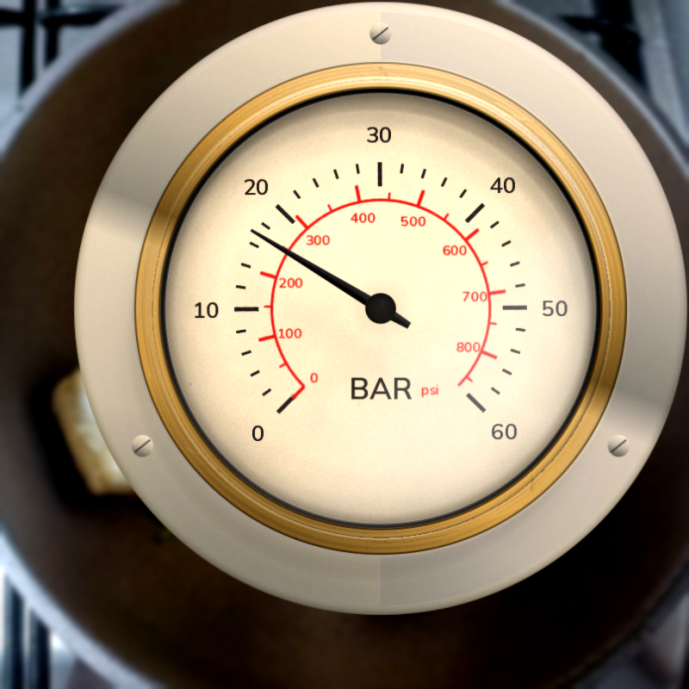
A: 17,bar
